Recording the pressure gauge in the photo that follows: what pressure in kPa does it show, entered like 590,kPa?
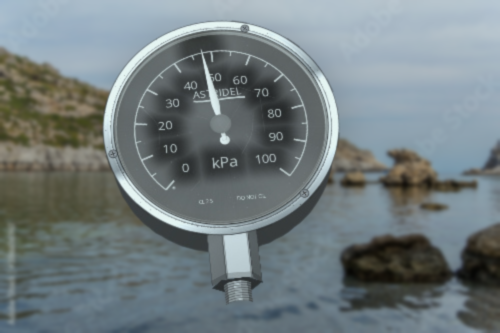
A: 47.5,kPa
